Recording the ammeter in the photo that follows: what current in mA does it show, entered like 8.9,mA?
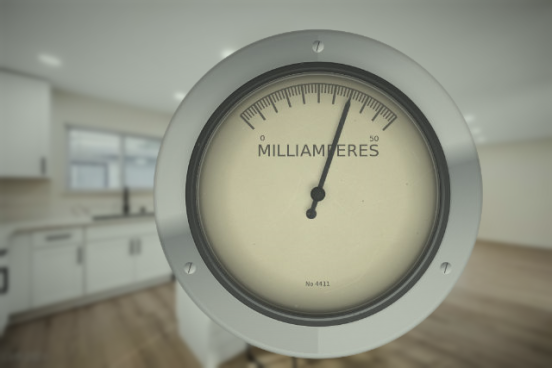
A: 35,mA
